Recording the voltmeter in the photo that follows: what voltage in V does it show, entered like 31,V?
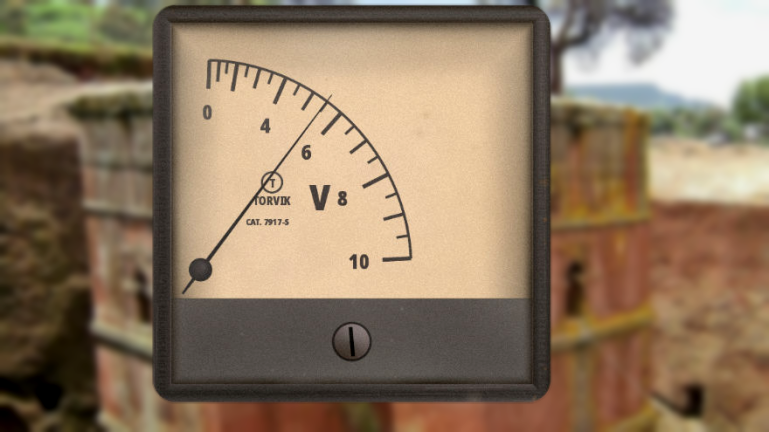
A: 5.5,V
